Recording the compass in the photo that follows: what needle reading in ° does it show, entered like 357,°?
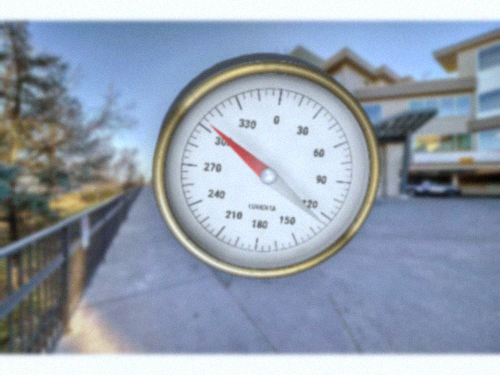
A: 305,°
